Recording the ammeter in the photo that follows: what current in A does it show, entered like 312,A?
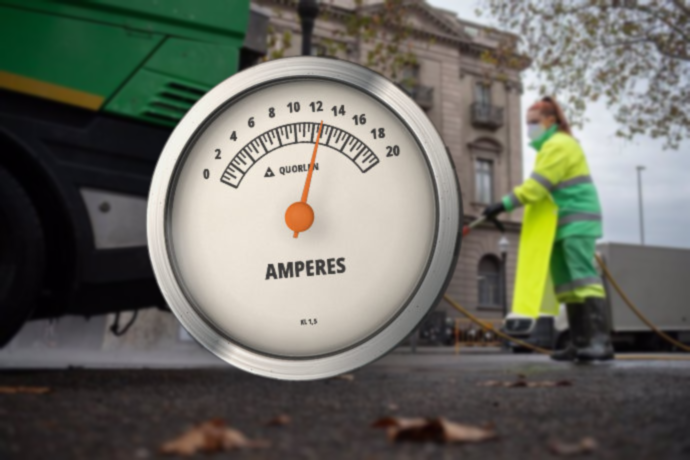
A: 13,A
